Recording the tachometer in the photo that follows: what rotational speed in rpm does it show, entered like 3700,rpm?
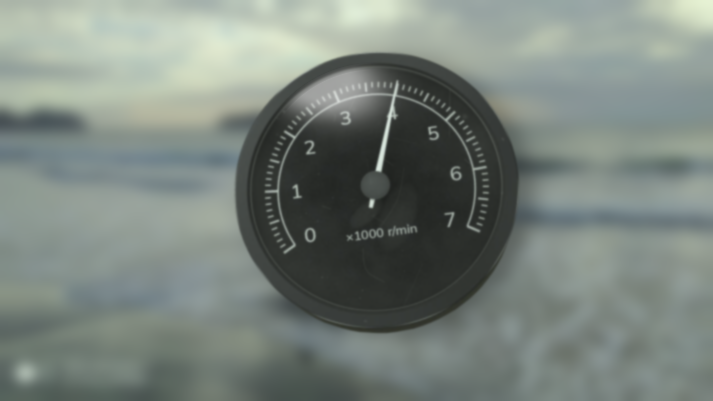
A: 4000,rpm
